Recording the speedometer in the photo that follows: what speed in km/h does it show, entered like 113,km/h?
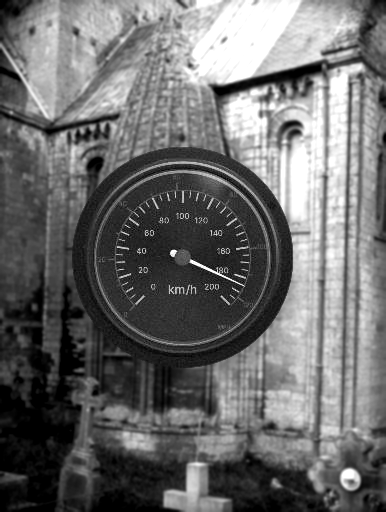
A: 185,km/h
